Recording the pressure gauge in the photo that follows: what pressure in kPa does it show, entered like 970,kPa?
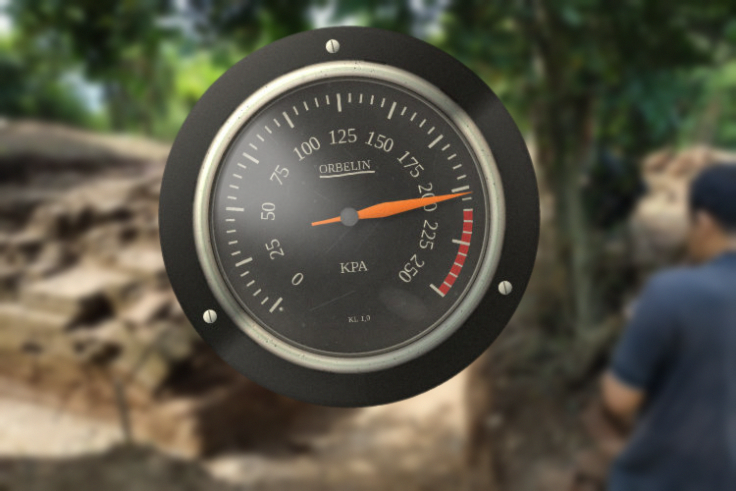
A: 202.5,kPa
